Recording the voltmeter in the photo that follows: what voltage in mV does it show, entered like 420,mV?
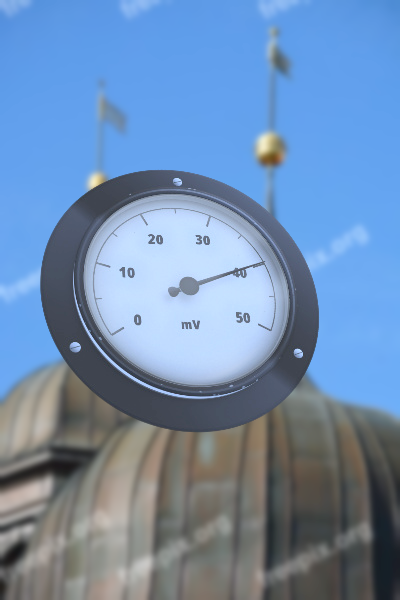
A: 40,mV
